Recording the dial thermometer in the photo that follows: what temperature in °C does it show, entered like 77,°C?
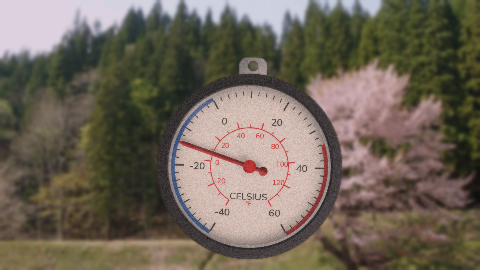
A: -14,°C
